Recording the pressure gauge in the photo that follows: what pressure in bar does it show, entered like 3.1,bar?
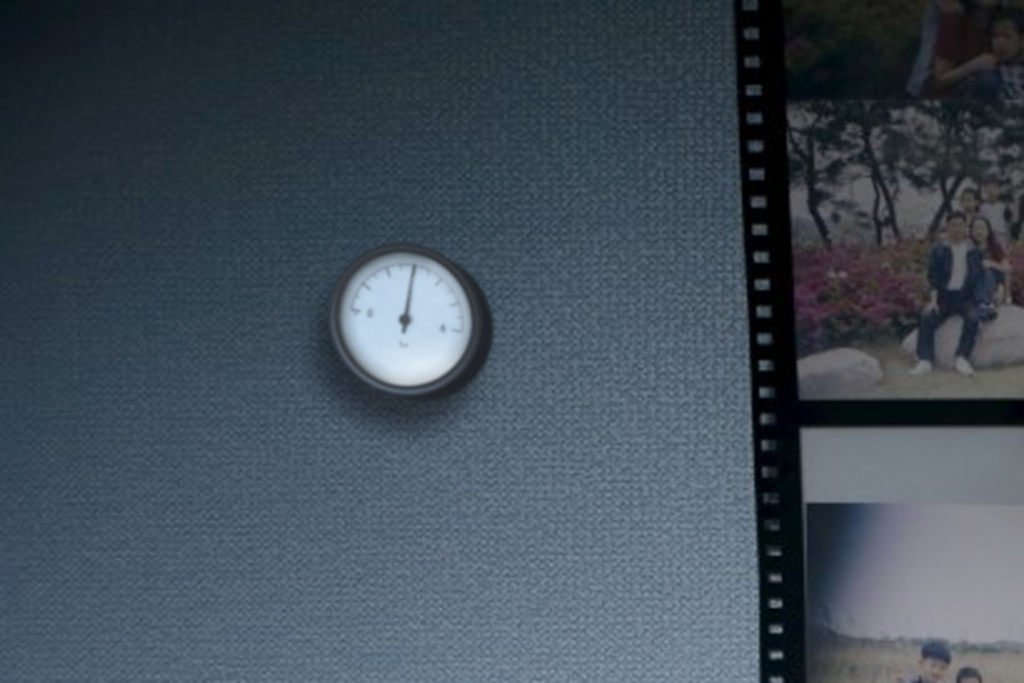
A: 3,bar
